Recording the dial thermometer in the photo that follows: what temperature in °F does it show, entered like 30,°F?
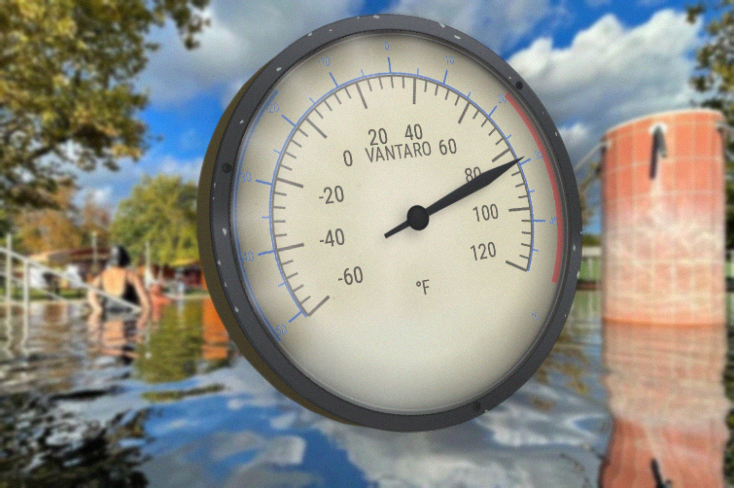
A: 84,°F
